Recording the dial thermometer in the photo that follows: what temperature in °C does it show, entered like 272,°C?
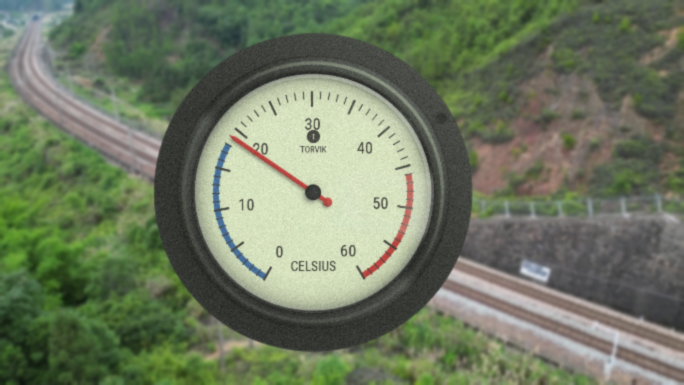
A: 19,°C
